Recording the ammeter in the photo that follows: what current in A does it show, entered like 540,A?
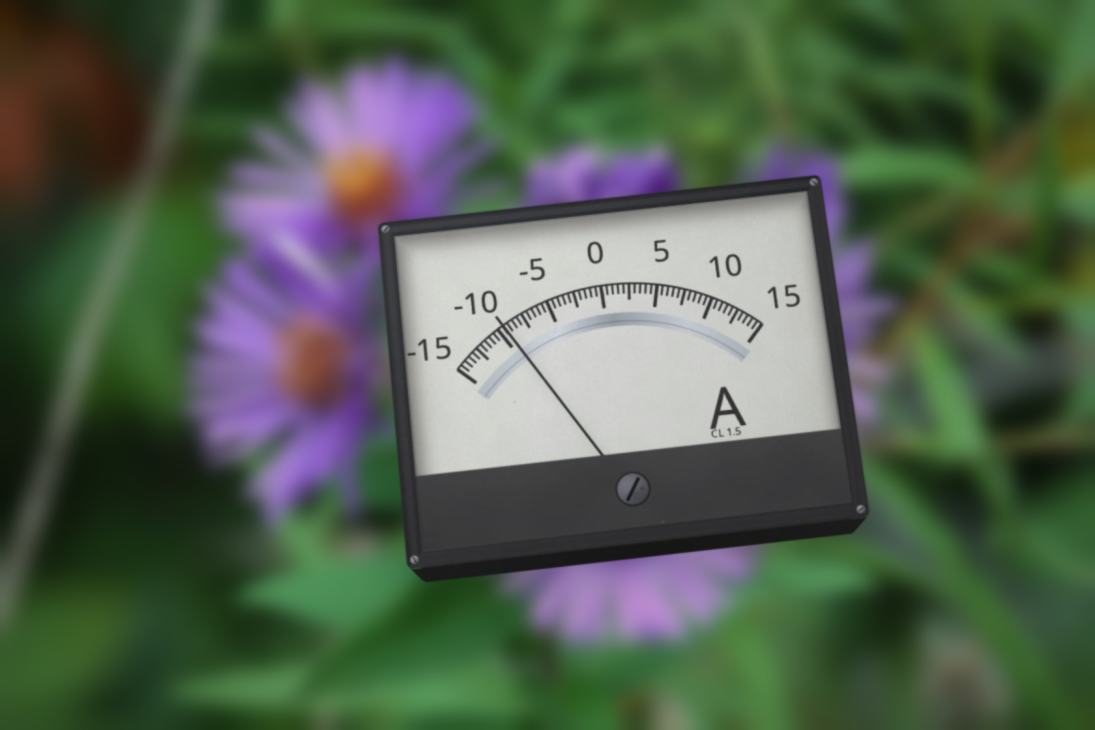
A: -9.5,A
